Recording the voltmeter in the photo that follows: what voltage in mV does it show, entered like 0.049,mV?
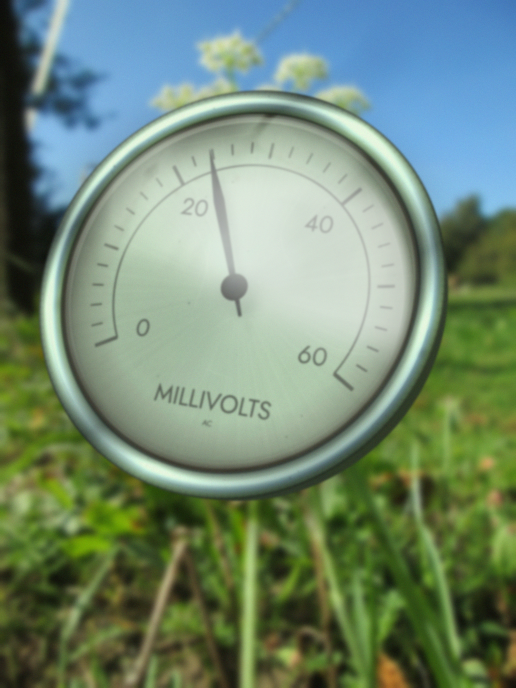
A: 24,mV
